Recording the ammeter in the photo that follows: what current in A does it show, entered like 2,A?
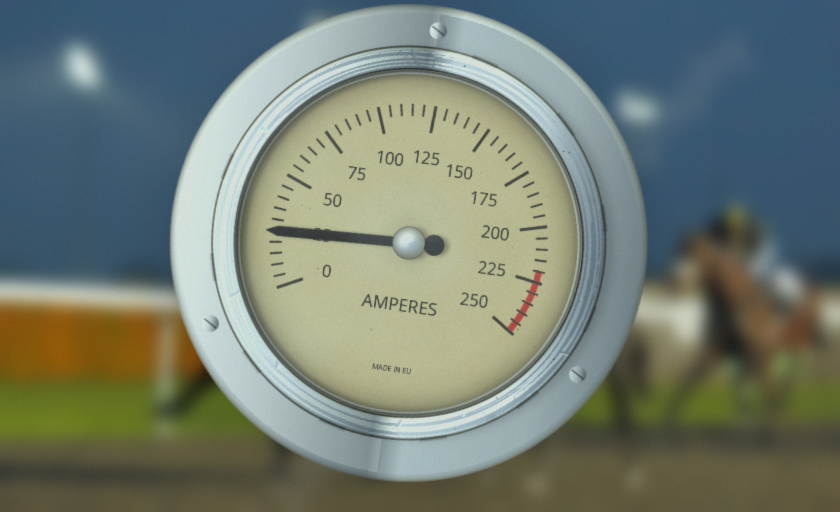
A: 25,A
